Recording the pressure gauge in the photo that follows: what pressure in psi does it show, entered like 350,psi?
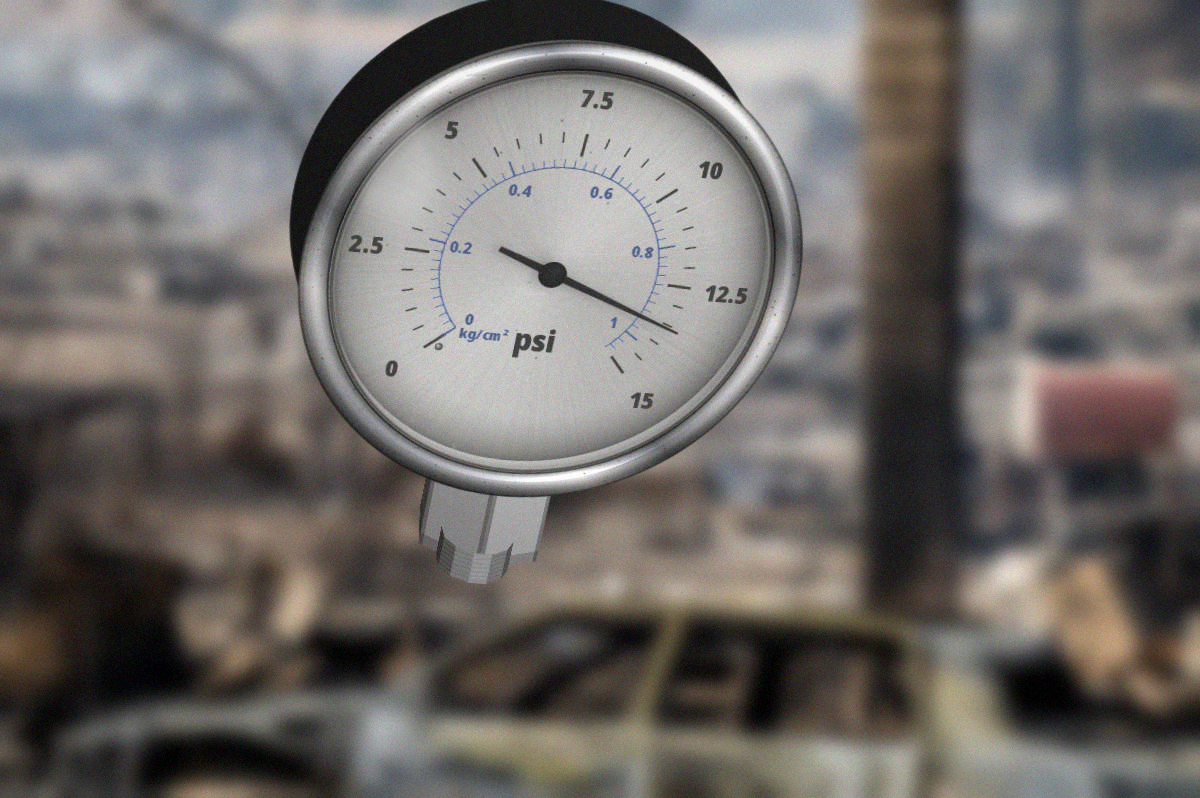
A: 13.5,psi
